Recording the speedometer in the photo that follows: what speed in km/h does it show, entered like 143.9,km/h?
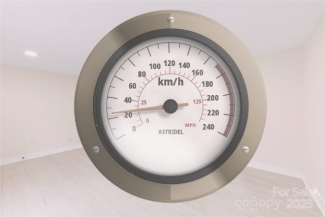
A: 25,km/h
